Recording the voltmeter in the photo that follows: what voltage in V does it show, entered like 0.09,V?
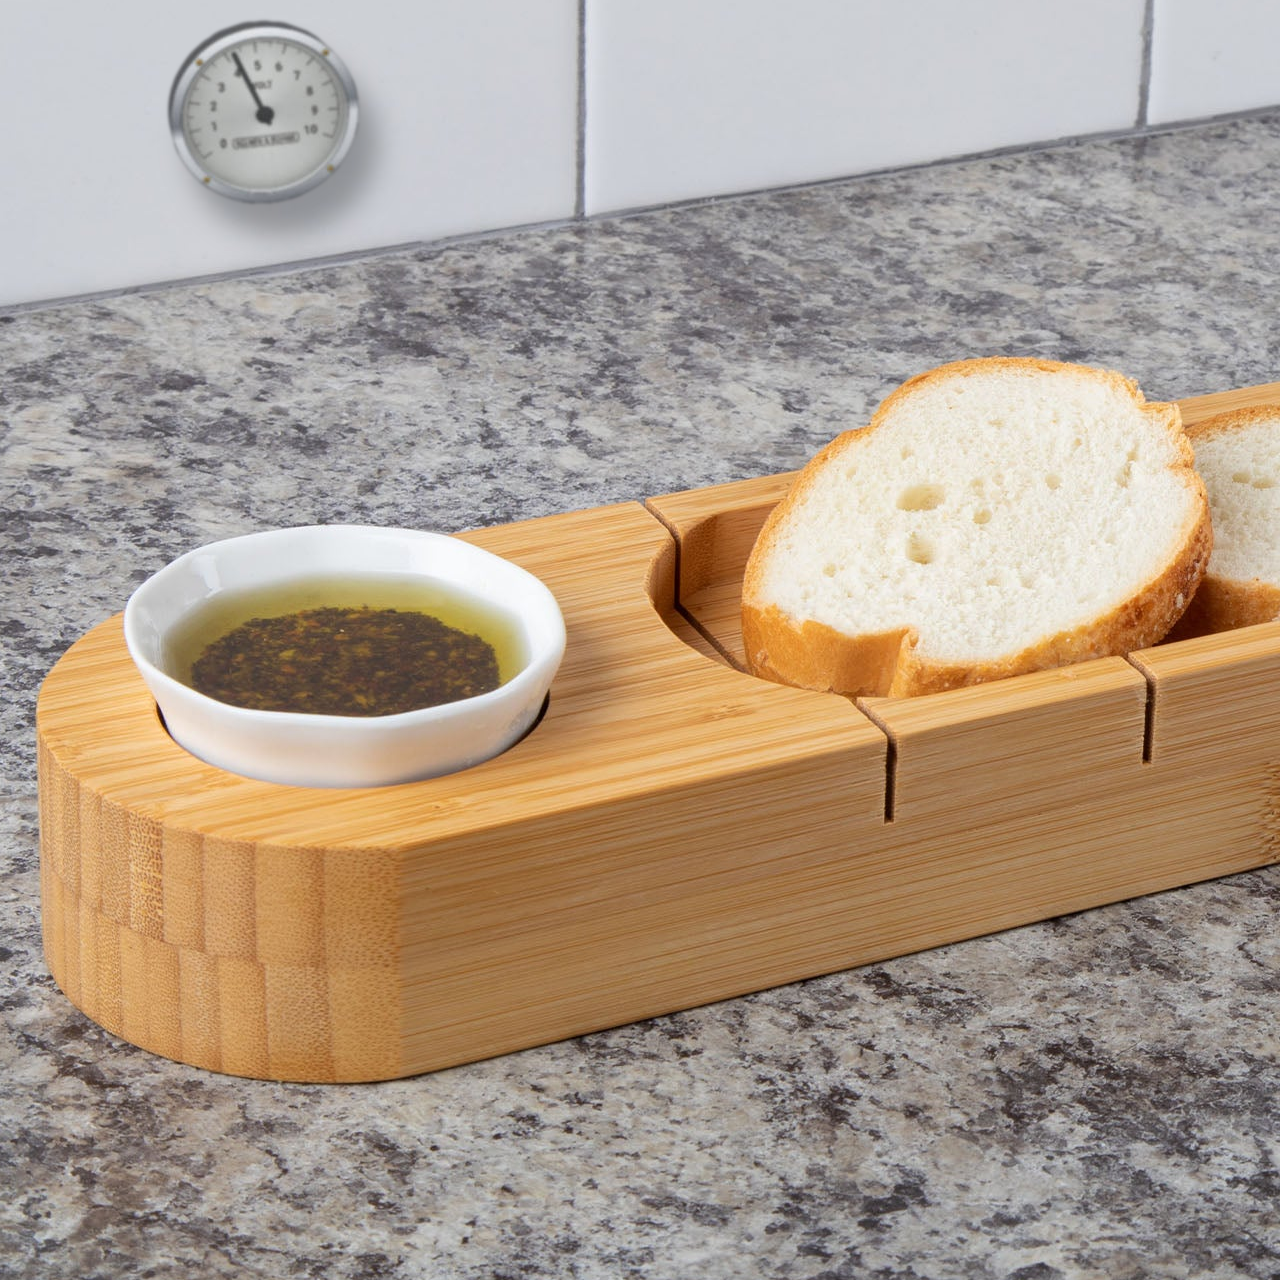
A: 4.25,V
